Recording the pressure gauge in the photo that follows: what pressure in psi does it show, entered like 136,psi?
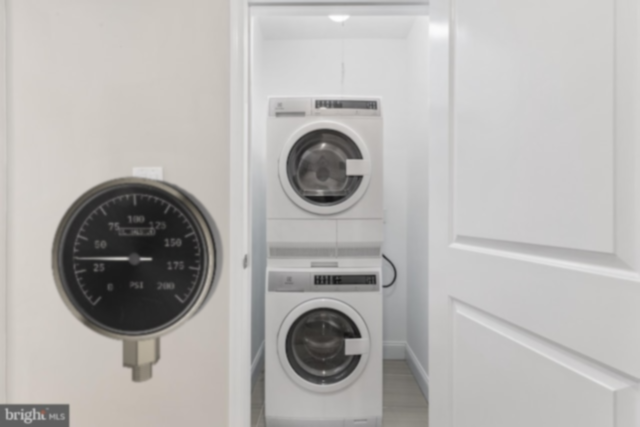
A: 35,psi
